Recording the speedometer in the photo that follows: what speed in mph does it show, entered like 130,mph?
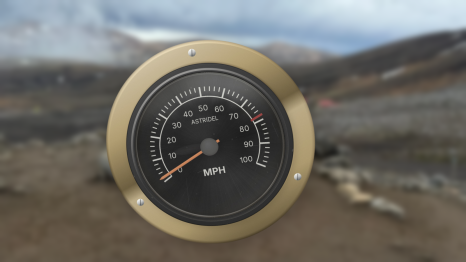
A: 2,mph
